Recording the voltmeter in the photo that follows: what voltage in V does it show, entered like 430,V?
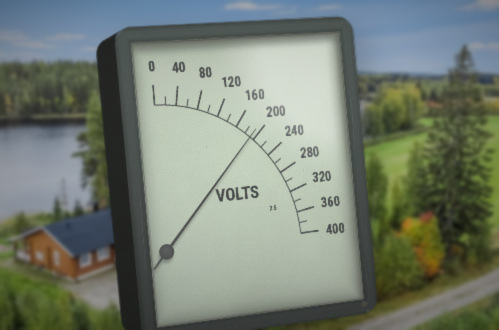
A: 190,V
